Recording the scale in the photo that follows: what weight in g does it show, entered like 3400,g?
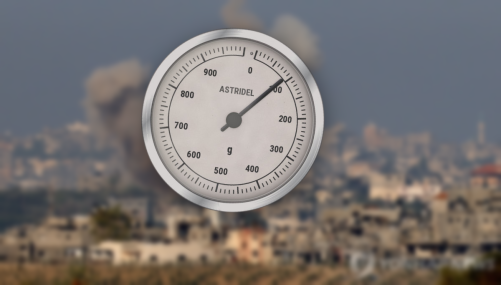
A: 90,g
